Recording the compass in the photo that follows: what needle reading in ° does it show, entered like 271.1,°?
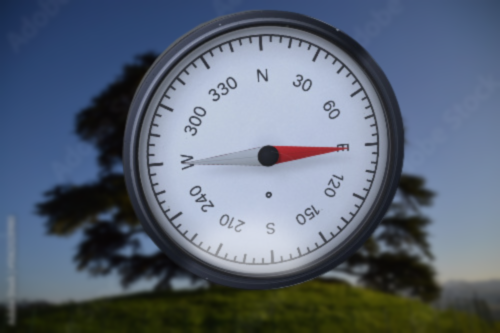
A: 90,°
